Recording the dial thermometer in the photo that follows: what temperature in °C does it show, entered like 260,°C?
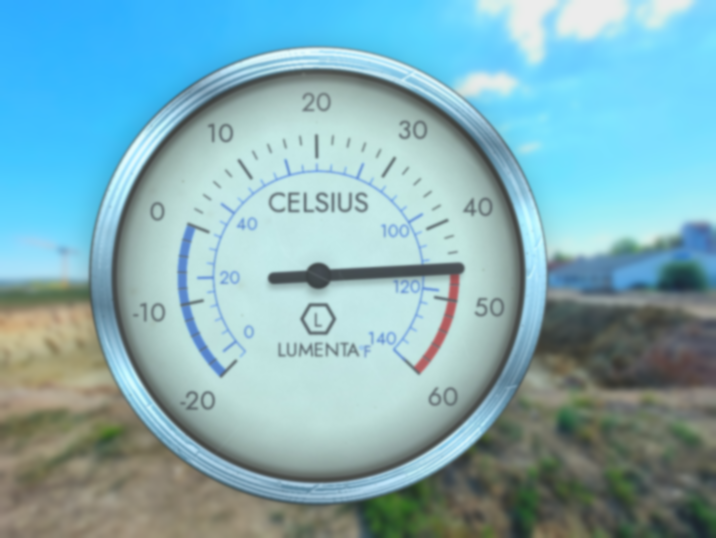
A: 46,°C
